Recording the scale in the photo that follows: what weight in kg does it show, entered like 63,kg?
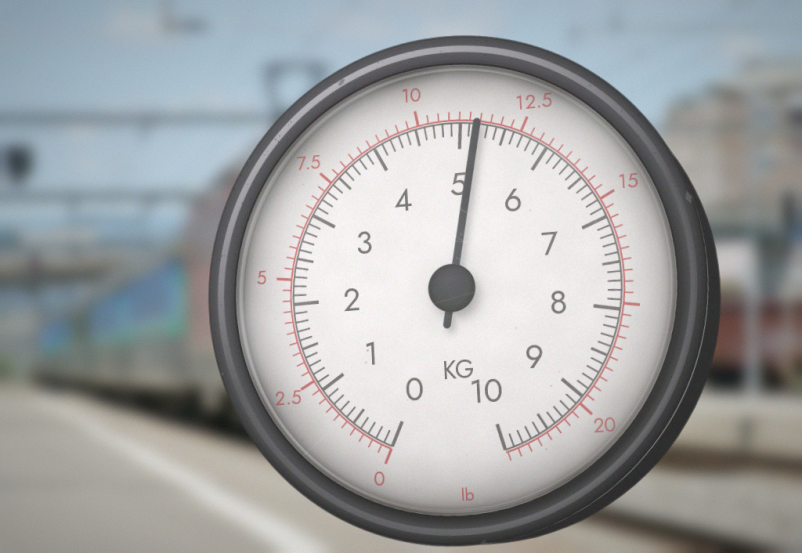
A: 5.2,kg
